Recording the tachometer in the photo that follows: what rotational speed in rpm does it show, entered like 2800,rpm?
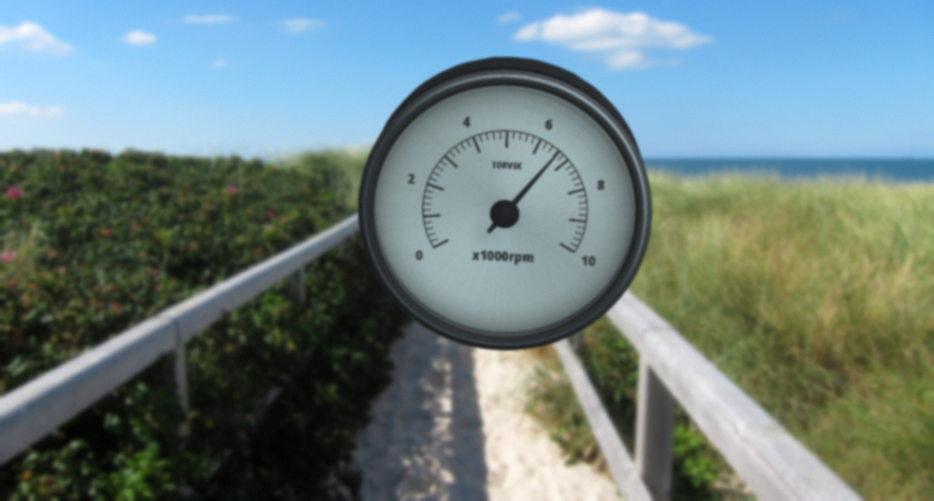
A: 6600,rpm
